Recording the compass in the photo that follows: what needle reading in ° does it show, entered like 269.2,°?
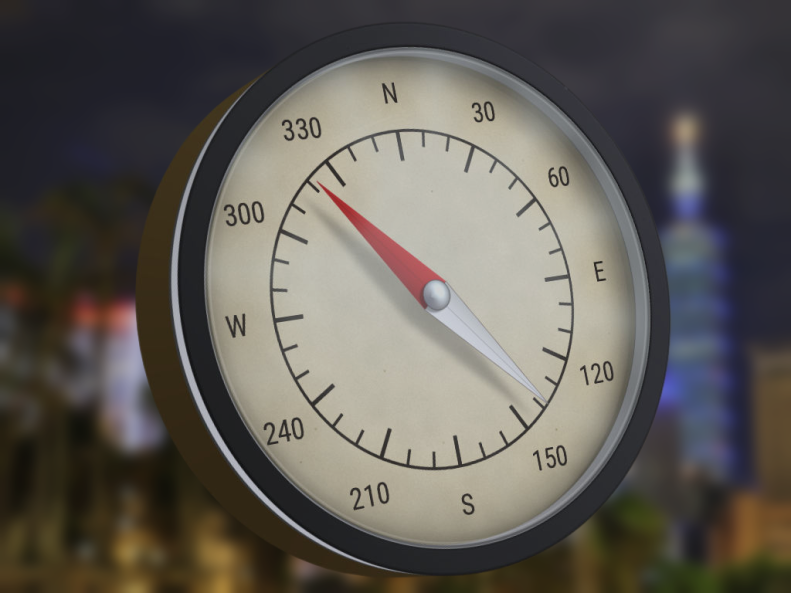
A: 320,°
